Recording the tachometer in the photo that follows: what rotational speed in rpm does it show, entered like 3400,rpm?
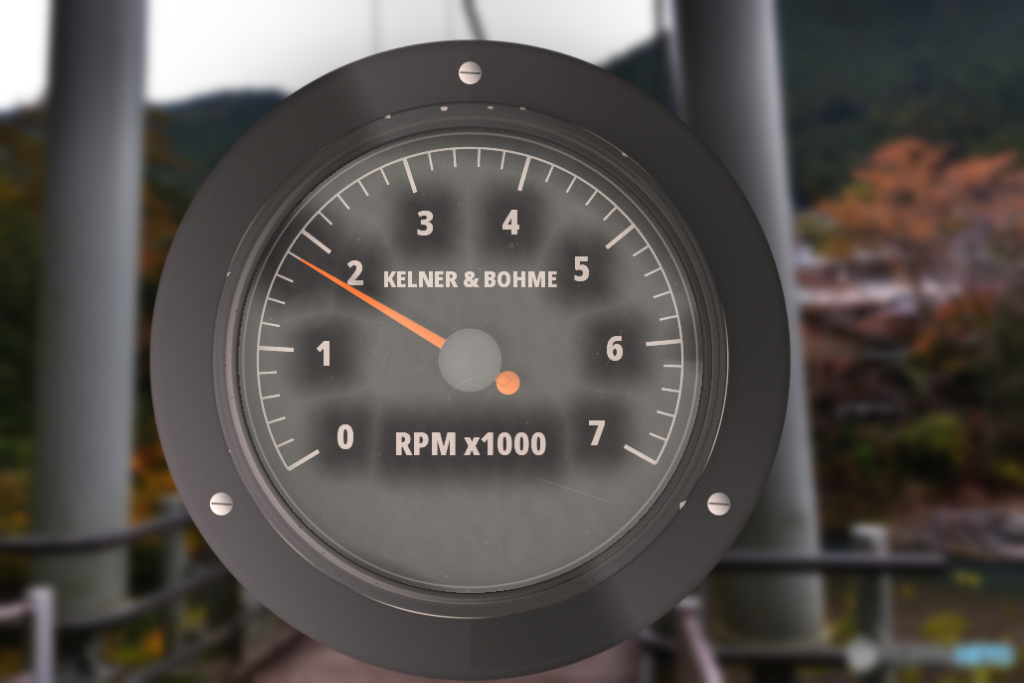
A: 1800,rpm
